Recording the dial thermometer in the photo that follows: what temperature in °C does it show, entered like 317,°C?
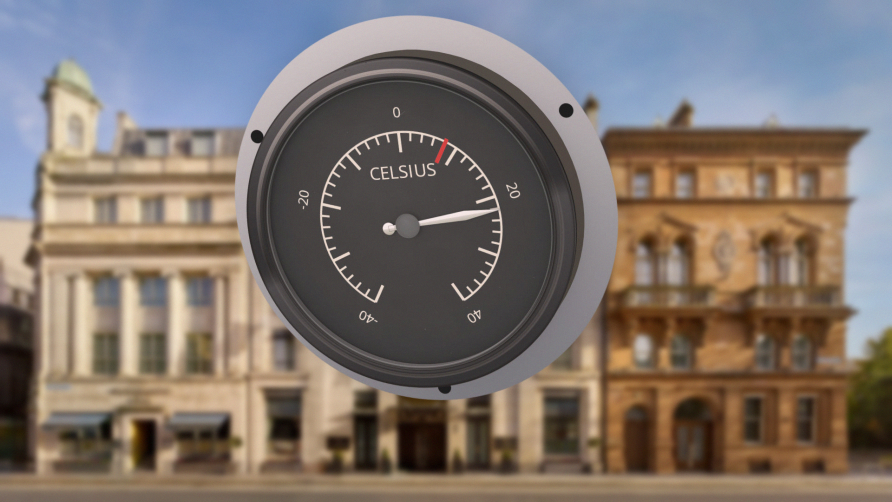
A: 22,°C
